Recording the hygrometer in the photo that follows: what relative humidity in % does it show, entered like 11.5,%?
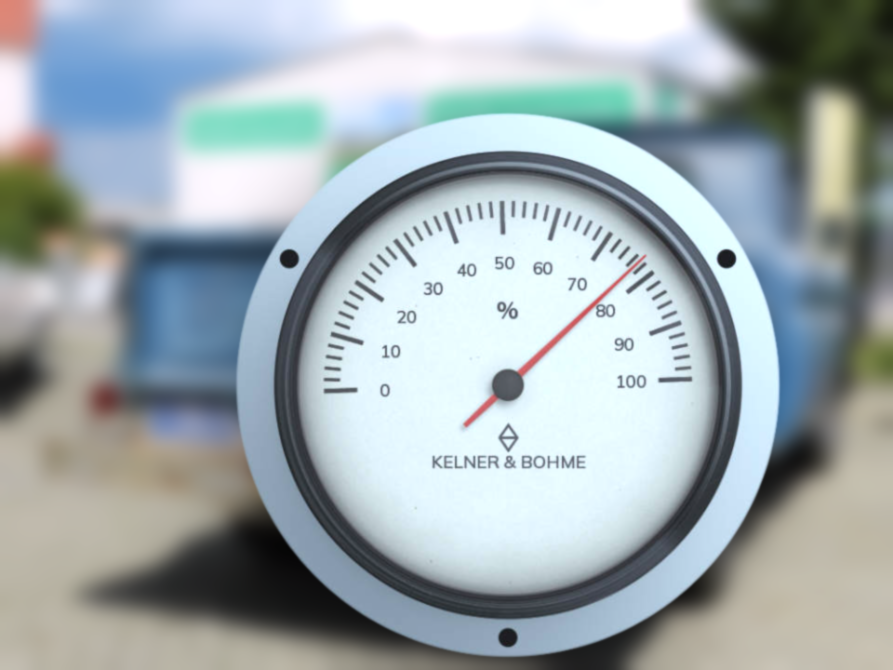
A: 77,%
